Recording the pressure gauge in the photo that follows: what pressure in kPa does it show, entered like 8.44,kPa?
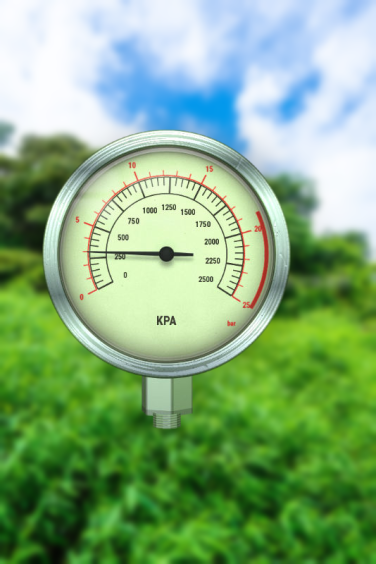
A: 300,kPa
